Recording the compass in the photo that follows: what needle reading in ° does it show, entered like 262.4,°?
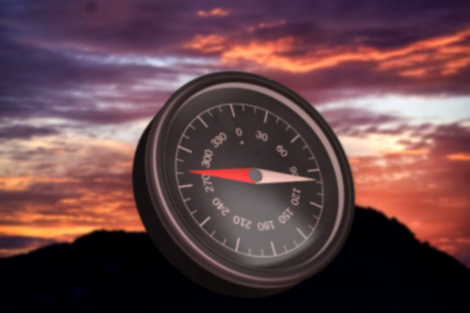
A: 280,°
